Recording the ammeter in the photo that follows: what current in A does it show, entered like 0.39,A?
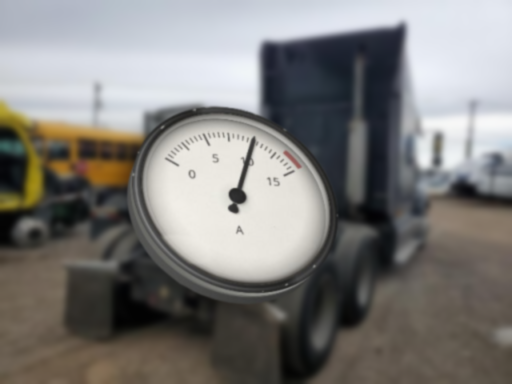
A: 10,A
